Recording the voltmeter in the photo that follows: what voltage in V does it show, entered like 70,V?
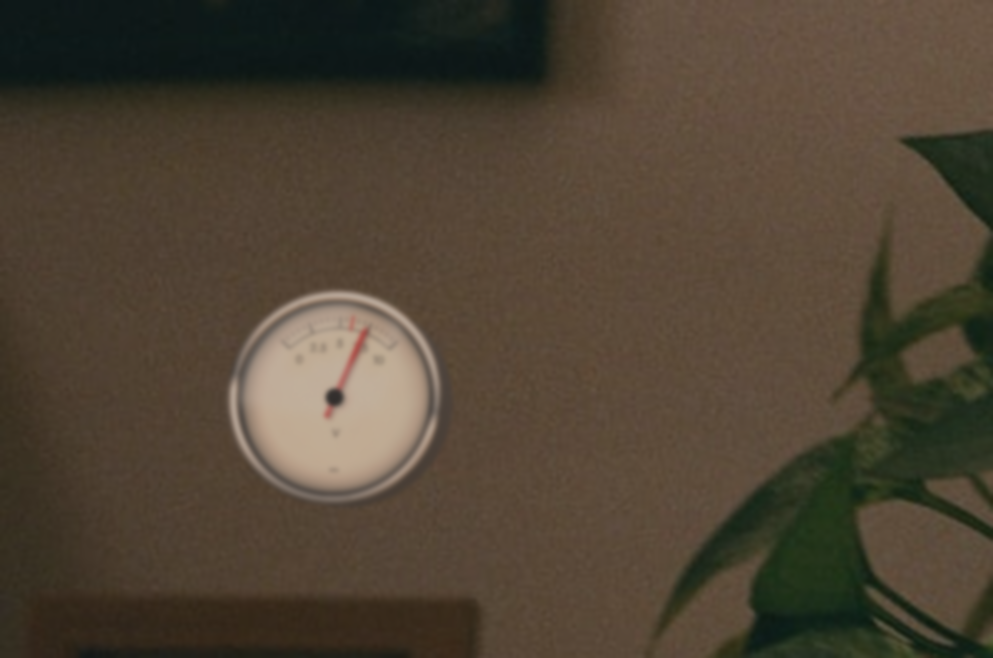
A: 7.5,V
